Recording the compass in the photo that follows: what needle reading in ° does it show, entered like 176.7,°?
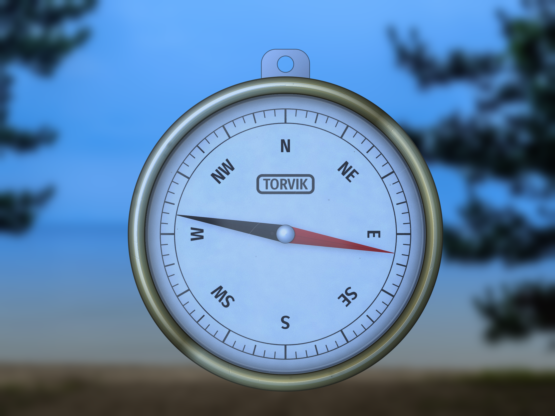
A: 100,°
